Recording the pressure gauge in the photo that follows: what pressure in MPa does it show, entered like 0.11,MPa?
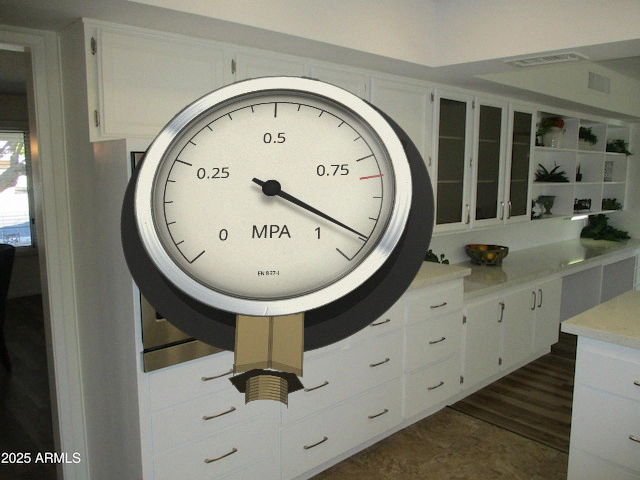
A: 0.95,MPa
